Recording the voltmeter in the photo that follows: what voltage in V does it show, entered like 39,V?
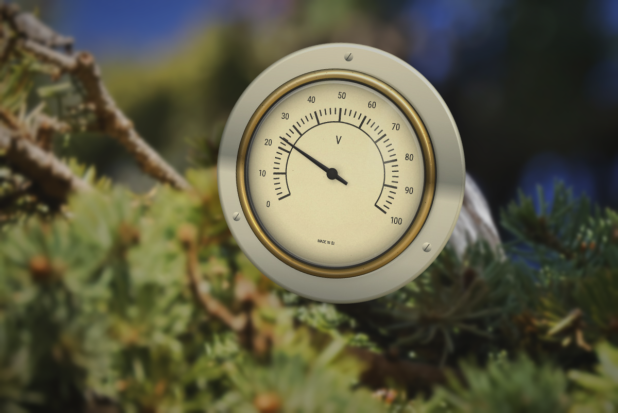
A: 24,V
